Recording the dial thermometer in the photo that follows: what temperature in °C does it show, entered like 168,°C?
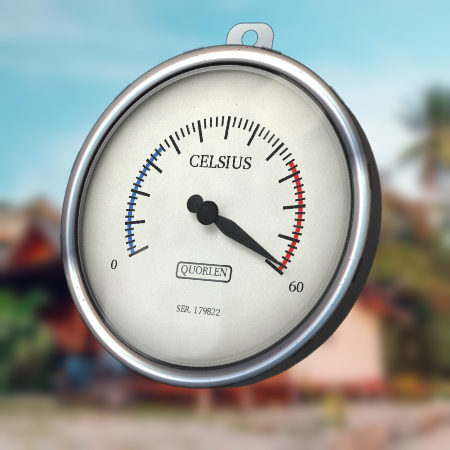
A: 59,°C
